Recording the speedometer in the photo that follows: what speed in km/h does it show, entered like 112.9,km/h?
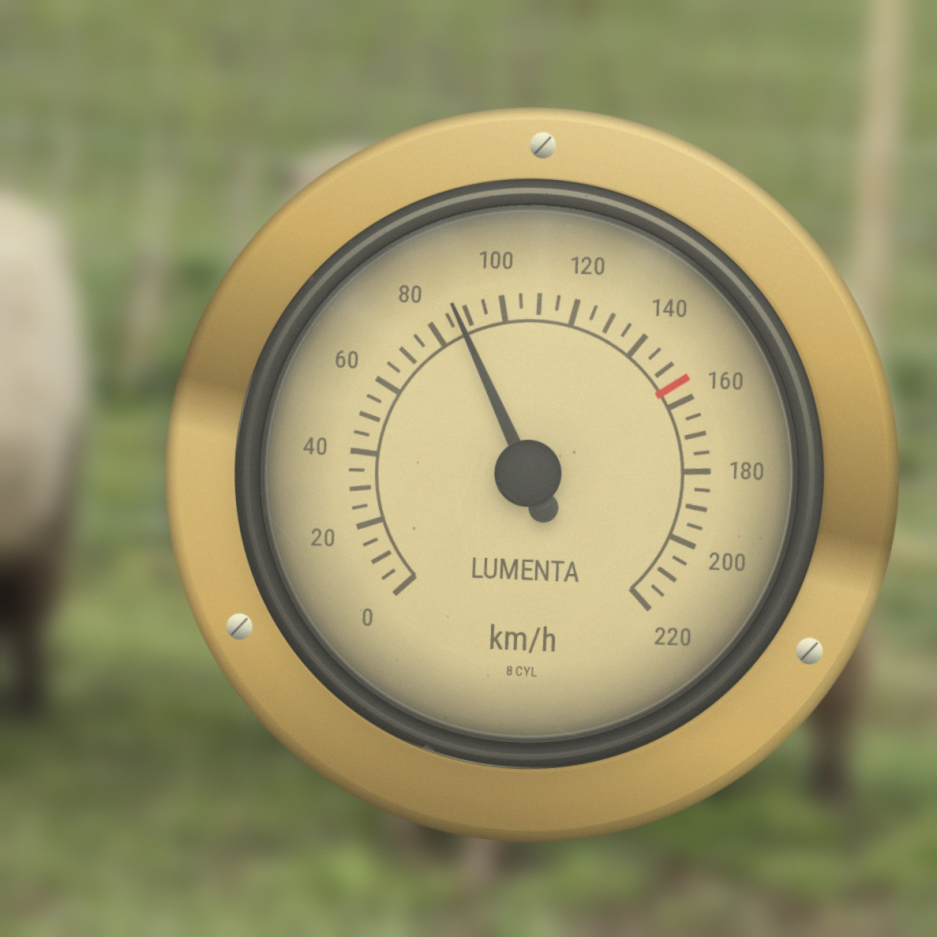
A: 87.5,km/h
